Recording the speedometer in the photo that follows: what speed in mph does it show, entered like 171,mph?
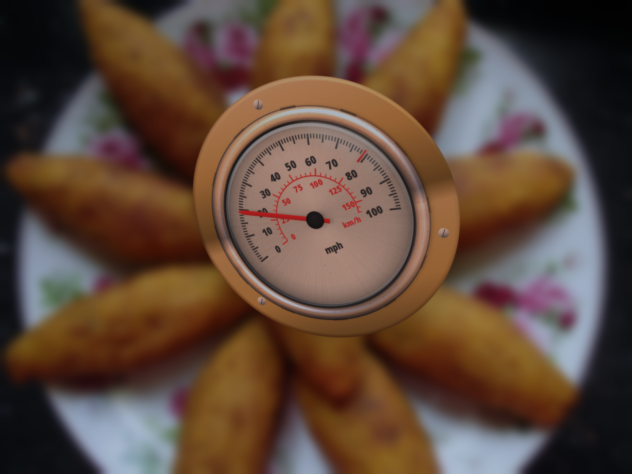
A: 20,mph
